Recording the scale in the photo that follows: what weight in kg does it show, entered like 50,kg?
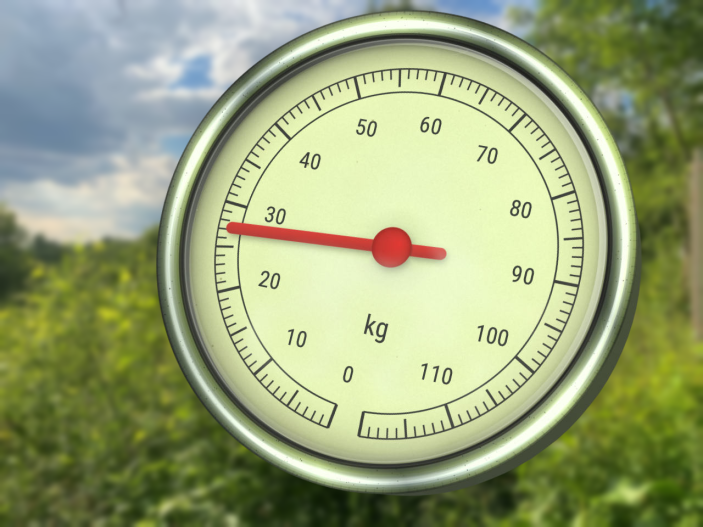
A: 27,kg
